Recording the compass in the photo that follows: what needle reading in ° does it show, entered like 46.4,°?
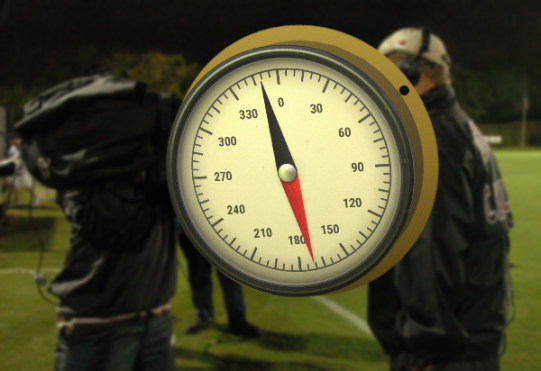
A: 170,°
